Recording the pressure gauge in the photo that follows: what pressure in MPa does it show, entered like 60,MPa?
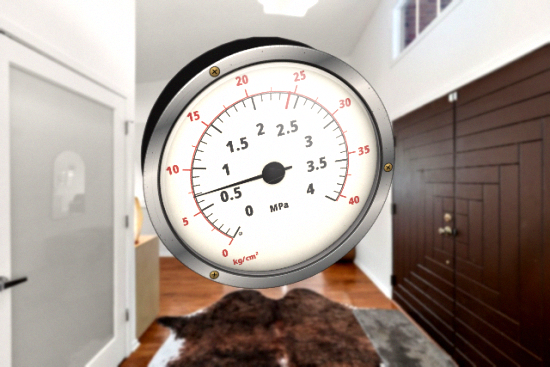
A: 0.7,MPa
